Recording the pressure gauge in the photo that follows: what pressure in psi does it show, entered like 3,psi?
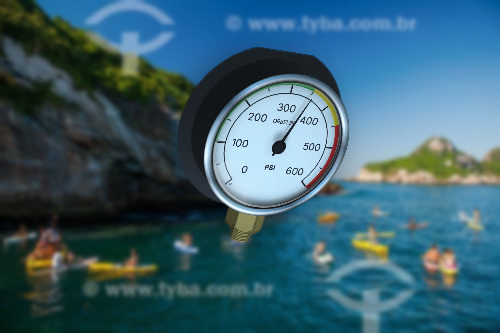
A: 350,psi
